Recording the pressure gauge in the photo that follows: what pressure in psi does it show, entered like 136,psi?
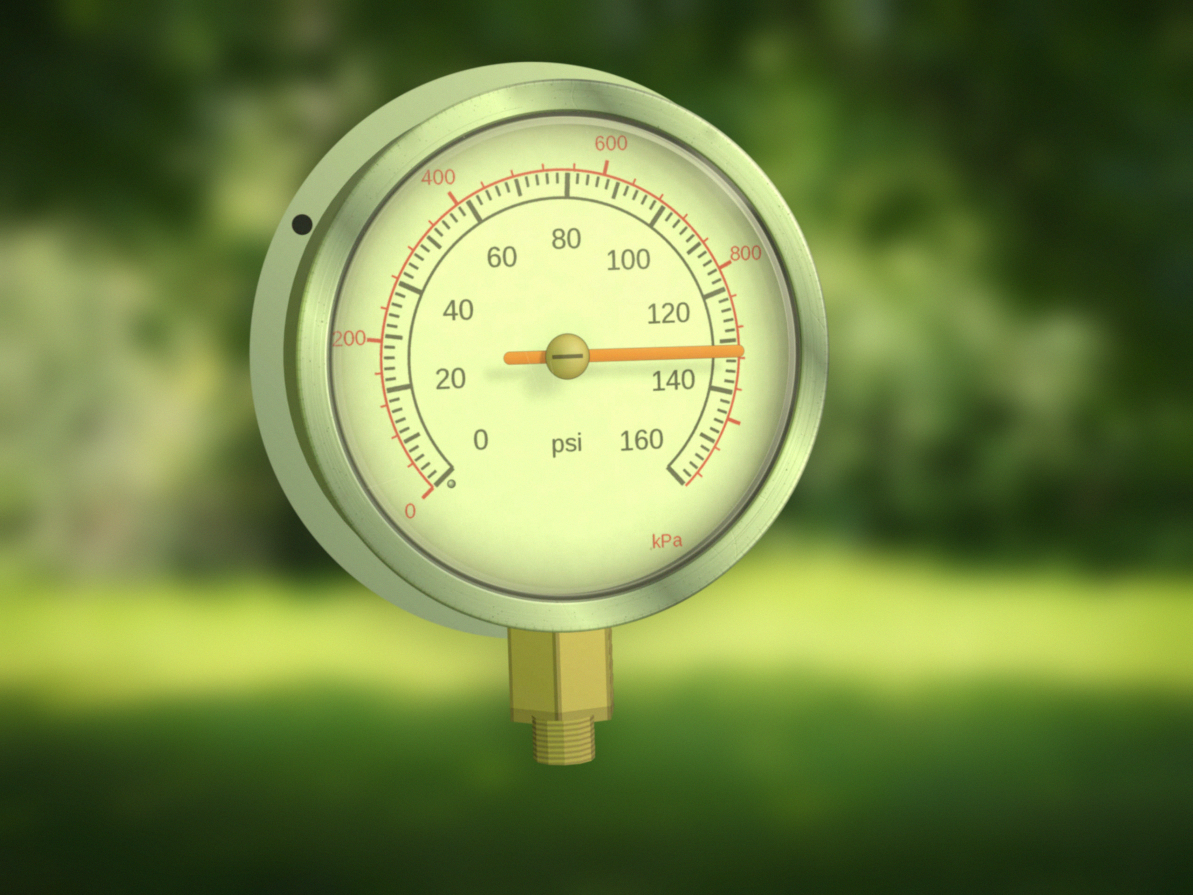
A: 132,psi
